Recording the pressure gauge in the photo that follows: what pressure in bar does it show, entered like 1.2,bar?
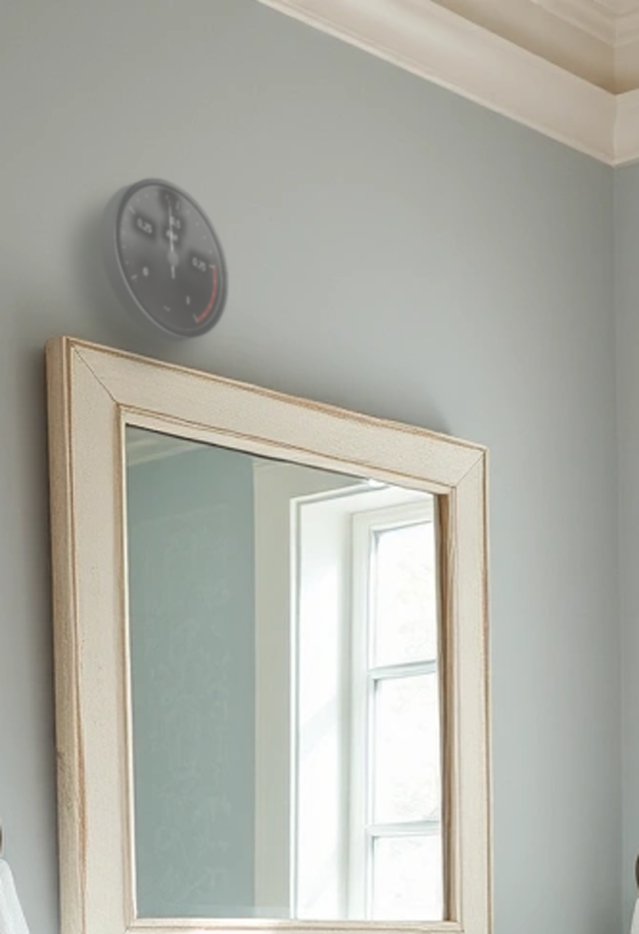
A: 0.45,bar
